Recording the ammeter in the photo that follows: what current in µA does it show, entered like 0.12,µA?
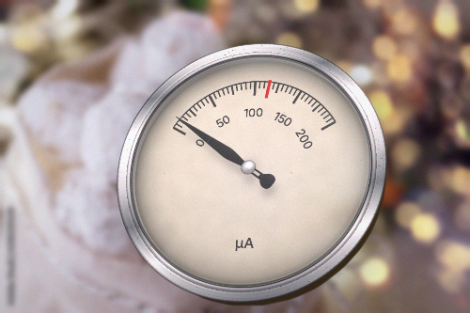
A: 10,µA
